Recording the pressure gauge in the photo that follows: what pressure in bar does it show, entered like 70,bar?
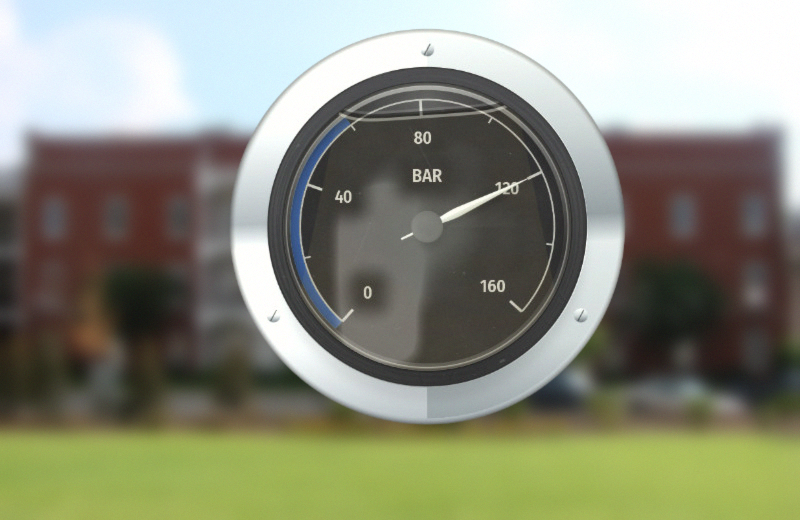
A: 120,bar
